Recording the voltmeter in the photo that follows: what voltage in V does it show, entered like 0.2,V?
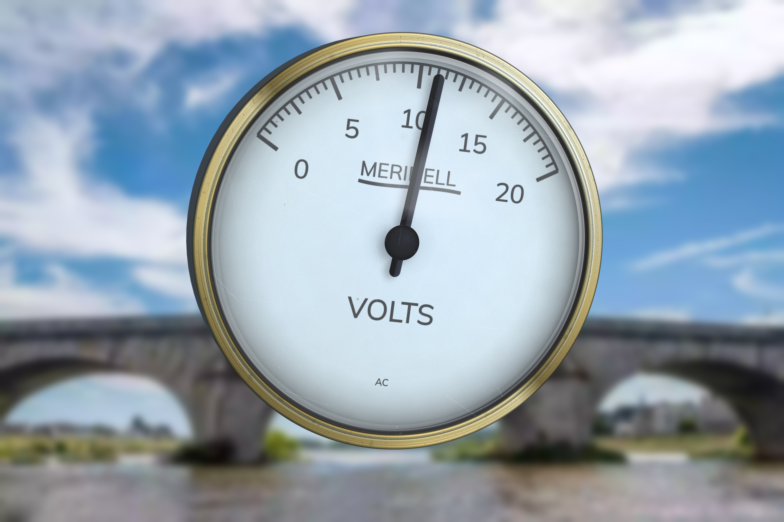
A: 11,V
